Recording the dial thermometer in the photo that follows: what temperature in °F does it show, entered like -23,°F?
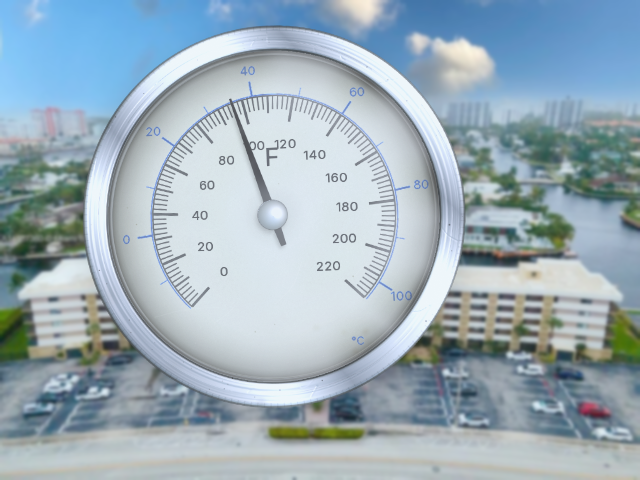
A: 96,°F
